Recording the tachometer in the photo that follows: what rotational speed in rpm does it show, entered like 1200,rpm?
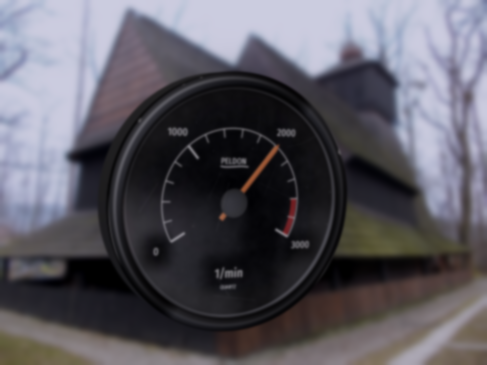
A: 2000,rpm
